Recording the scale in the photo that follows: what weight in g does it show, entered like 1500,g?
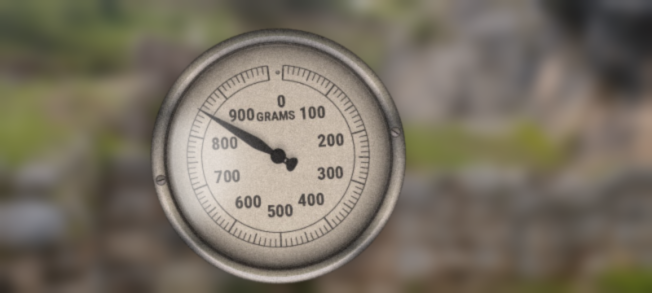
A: 850,g
